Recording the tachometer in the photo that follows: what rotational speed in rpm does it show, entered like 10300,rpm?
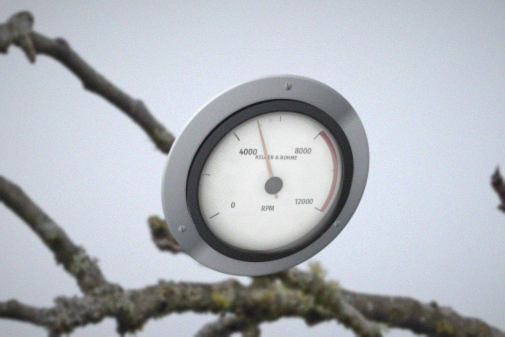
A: 5000,rpm
